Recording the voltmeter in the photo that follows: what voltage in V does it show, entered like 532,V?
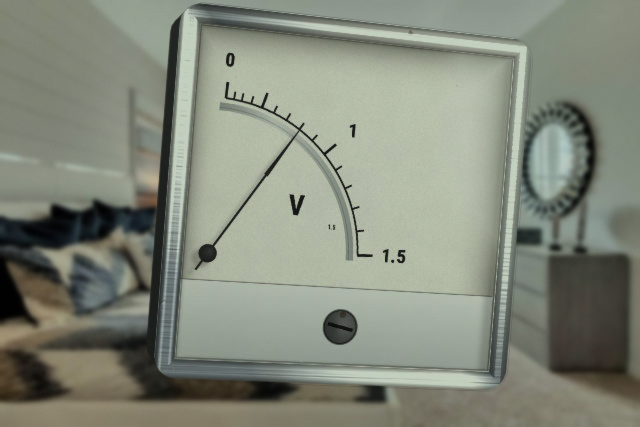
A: 0.8,V
